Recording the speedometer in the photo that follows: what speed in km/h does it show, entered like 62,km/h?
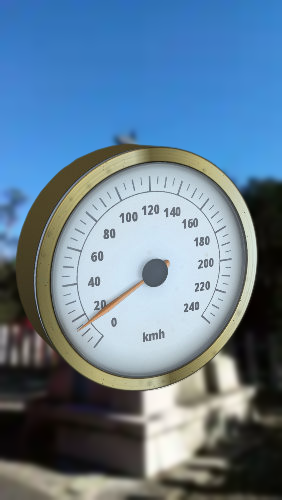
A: 15,km/h
